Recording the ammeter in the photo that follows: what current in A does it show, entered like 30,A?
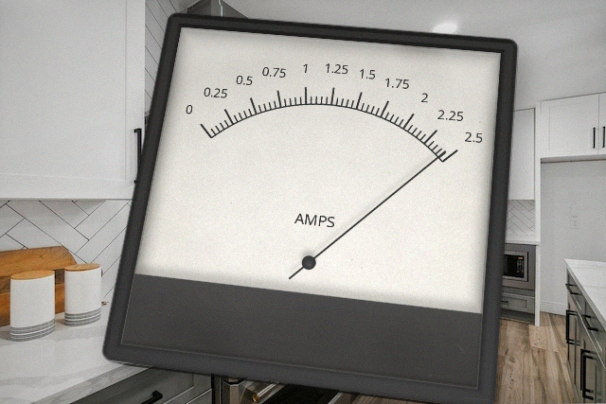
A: 2.45,A
